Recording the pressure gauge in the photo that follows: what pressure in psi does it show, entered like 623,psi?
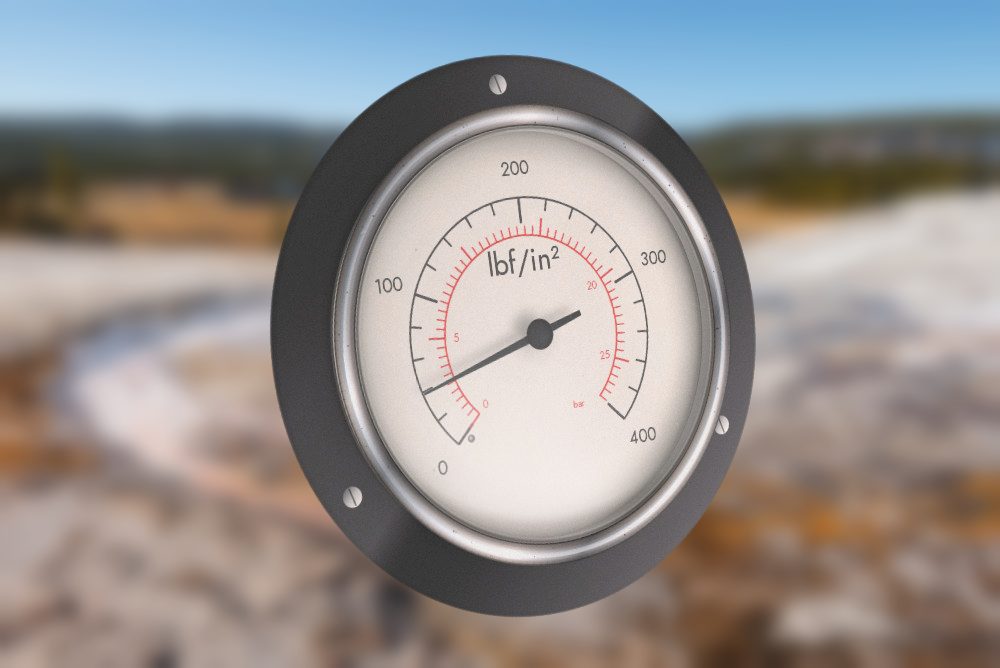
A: 40,psi
